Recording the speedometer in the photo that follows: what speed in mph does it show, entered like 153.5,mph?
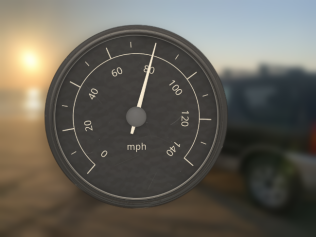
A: 80,mph
